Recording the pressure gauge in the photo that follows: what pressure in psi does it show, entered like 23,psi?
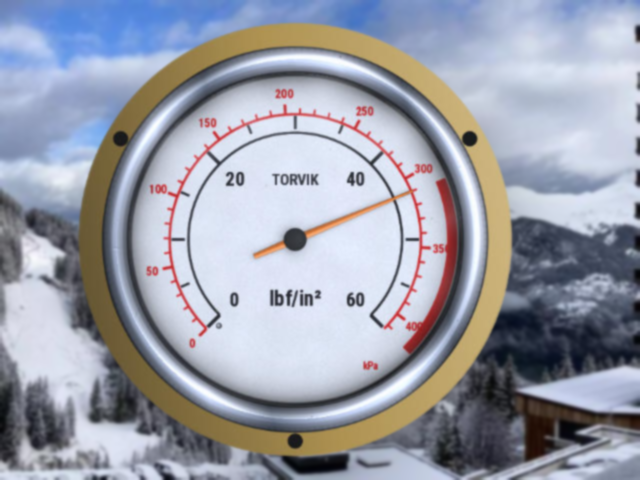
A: 45,psi
